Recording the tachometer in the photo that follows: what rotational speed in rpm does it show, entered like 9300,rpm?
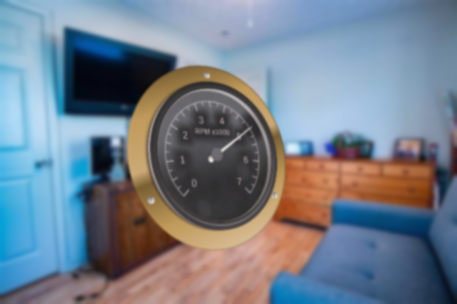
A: 5000,rpm
